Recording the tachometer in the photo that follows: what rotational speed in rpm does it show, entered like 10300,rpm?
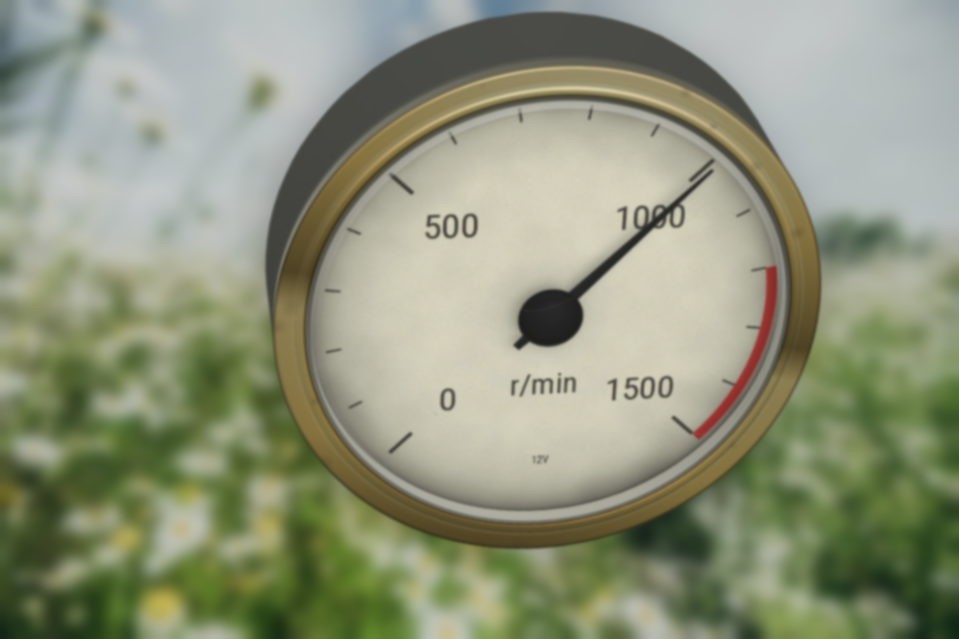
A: 1000,rpm
